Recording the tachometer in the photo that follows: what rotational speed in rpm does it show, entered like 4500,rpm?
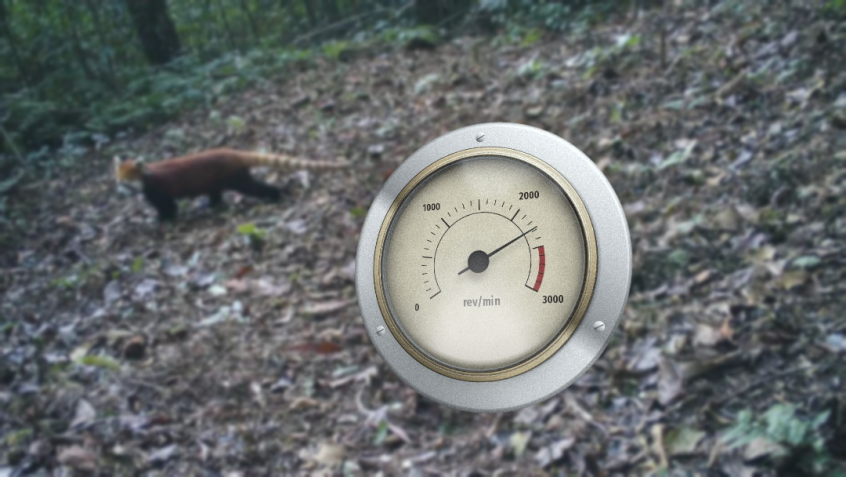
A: 2300,rpm
